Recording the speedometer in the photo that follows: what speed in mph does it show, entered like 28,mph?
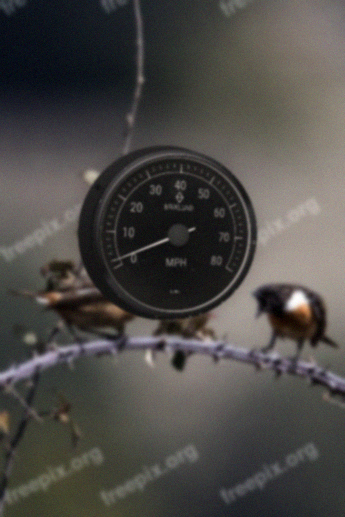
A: 2,mph
